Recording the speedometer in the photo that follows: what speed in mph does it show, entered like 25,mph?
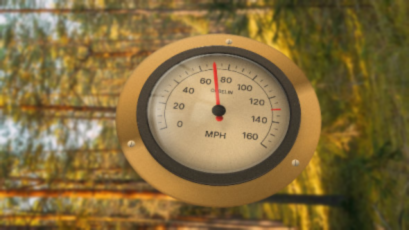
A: 70,mph
